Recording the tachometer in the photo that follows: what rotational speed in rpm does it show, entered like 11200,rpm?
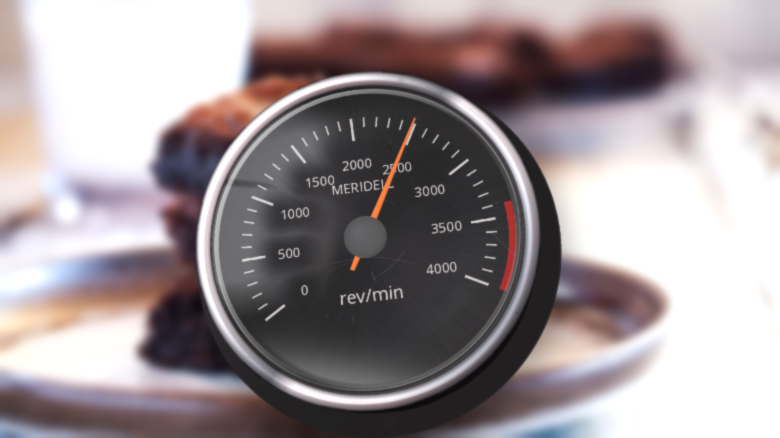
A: 2500,rpm
